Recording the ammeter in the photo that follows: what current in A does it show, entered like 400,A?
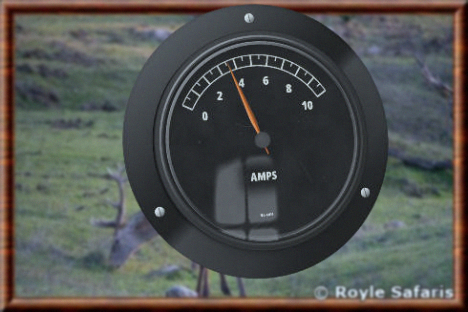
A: 3.5,A
